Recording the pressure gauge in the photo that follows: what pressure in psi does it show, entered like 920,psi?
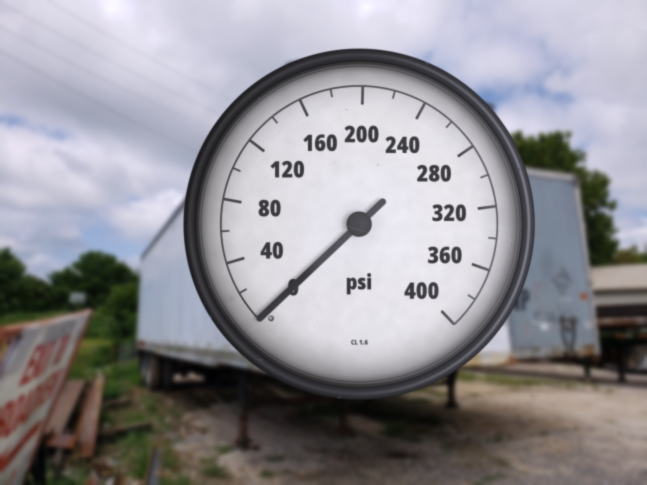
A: 0,psi
